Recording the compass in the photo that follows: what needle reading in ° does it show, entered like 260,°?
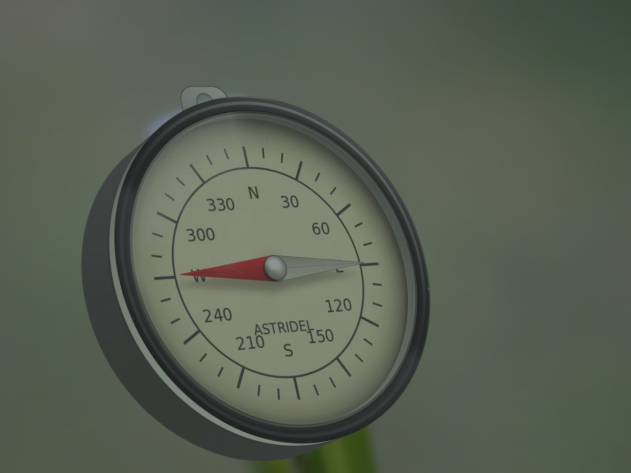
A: 270,°
